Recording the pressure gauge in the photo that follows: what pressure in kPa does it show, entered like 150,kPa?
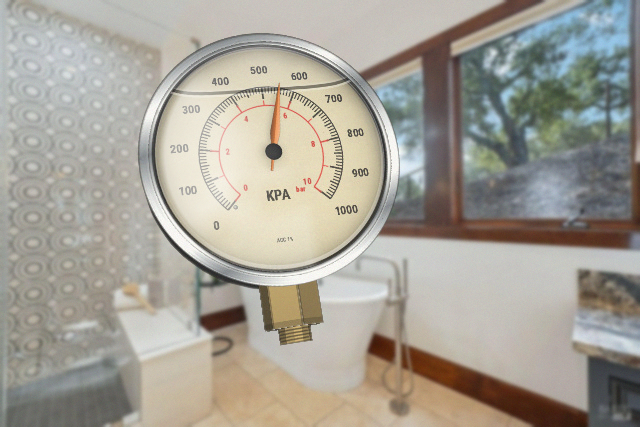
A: 550,kPa
